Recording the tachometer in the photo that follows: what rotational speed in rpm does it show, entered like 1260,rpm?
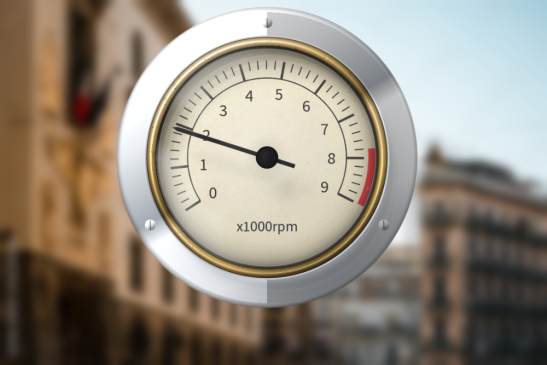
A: 1900,rpm
